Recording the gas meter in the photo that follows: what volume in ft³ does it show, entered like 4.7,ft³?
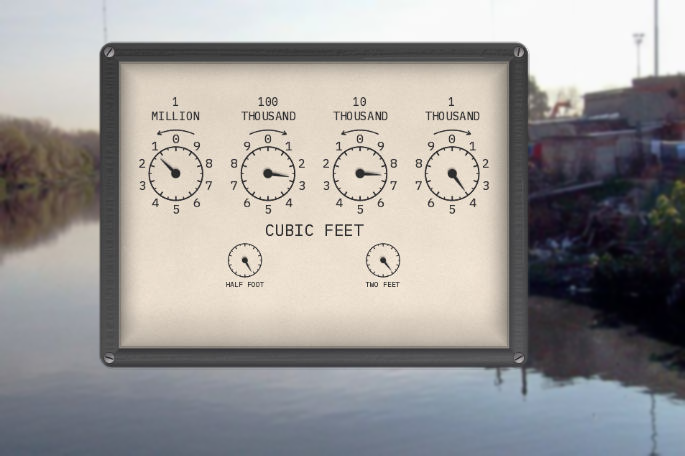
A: 127400,ft³
